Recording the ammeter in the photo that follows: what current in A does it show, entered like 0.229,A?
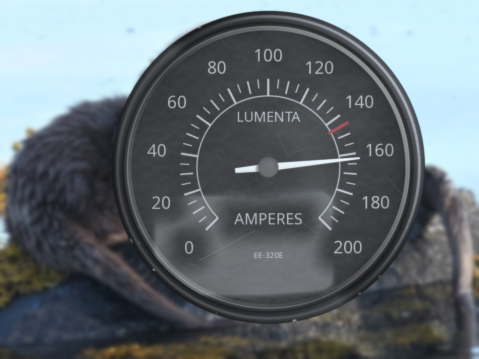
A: 162.5,A
